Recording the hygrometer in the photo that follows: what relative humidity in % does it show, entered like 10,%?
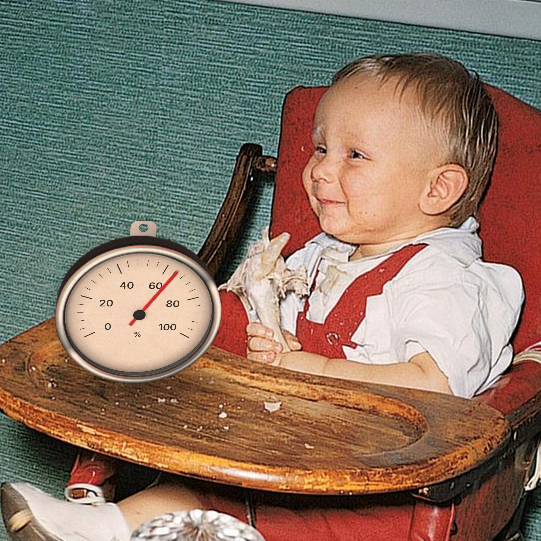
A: 64,%
